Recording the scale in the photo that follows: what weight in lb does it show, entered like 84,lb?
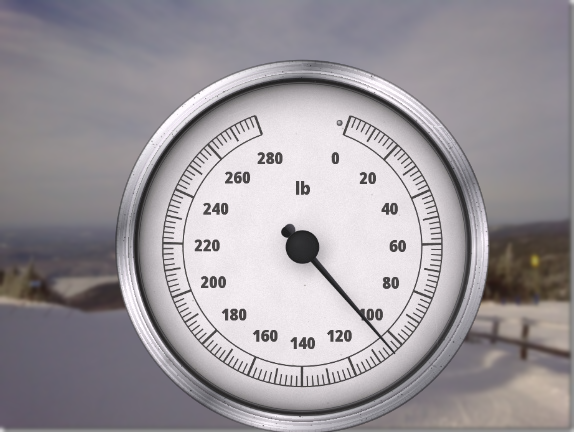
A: 104,lb
